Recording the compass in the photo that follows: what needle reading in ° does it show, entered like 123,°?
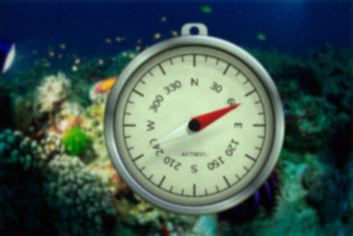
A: 65,°
